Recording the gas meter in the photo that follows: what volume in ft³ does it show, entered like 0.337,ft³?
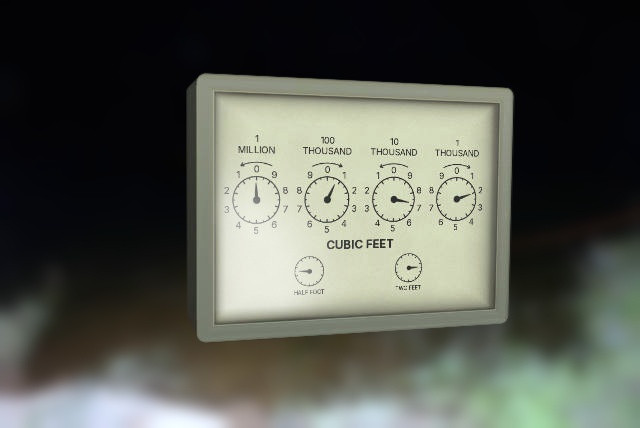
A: 7200,ft³
